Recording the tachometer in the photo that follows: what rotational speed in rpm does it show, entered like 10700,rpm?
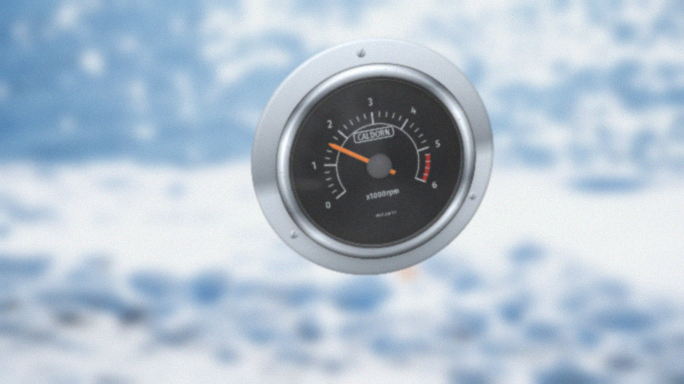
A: 1600,rpm
